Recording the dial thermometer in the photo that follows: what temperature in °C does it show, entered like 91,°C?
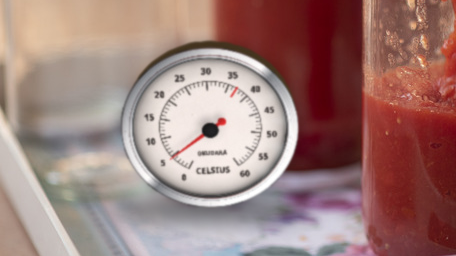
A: 5,°C
